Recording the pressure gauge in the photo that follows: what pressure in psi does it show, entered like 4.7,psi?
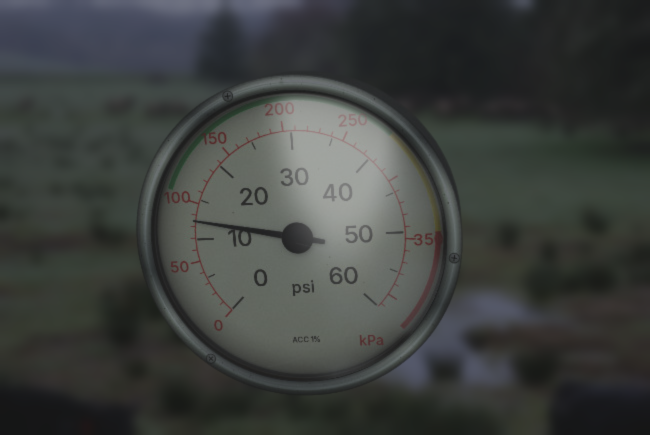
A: 12.5,psi
